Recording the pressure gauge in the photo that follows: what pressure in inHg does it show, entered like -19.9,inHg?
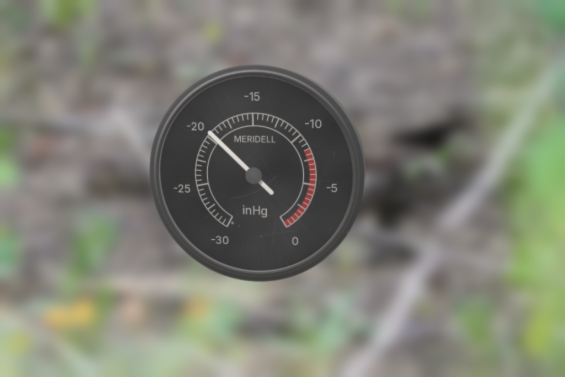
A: -19.5,inHg
